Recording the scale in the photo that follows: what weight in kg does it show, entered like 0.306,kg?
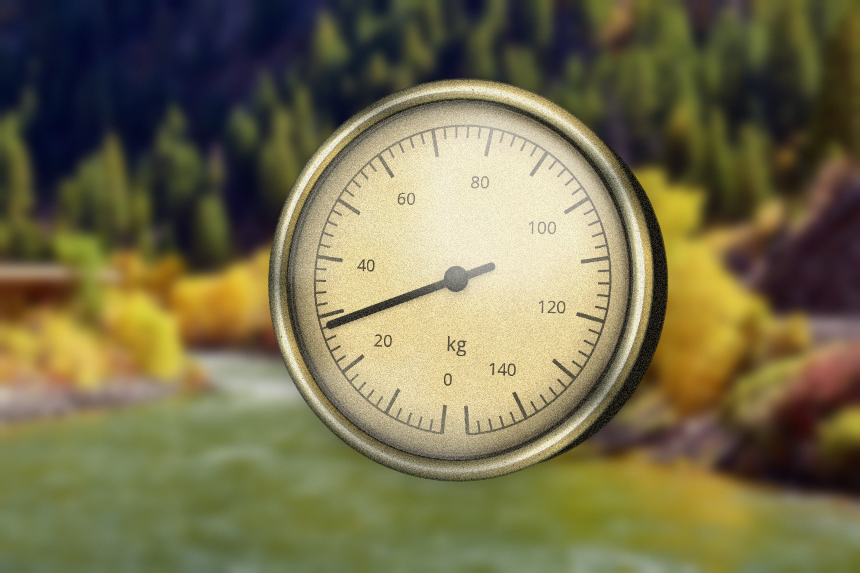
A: 28,kg
